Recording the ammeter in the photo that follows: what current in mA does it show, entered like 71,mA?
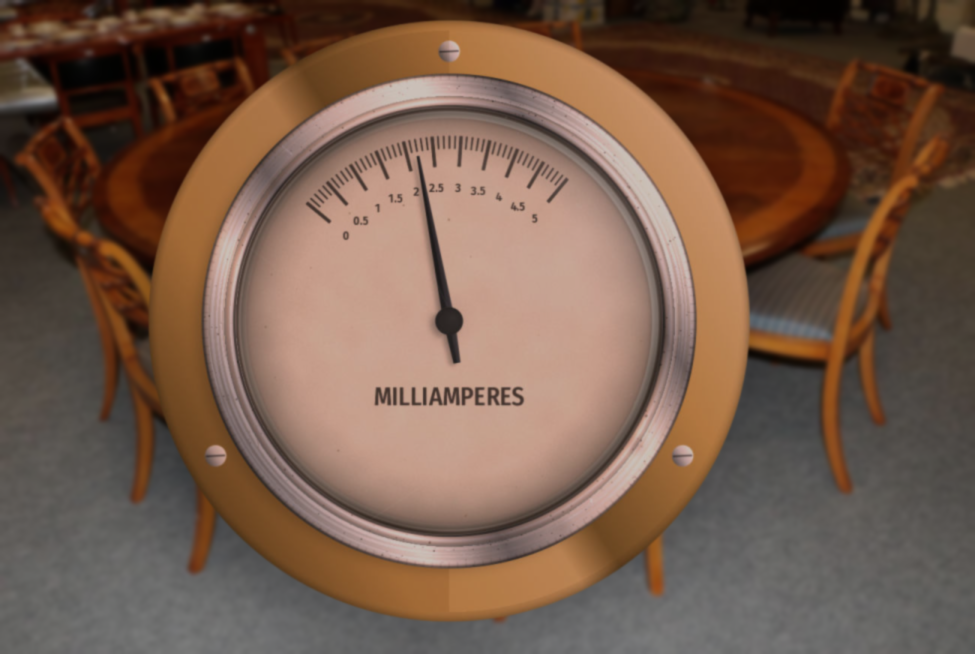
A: 2.2,mA
